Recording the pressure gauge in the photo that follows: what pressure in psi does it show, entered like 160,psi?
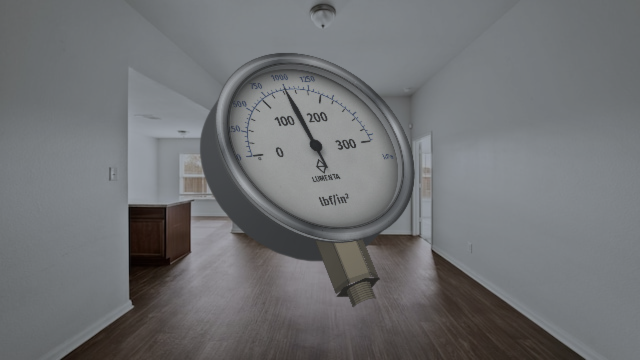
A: 140,psi
